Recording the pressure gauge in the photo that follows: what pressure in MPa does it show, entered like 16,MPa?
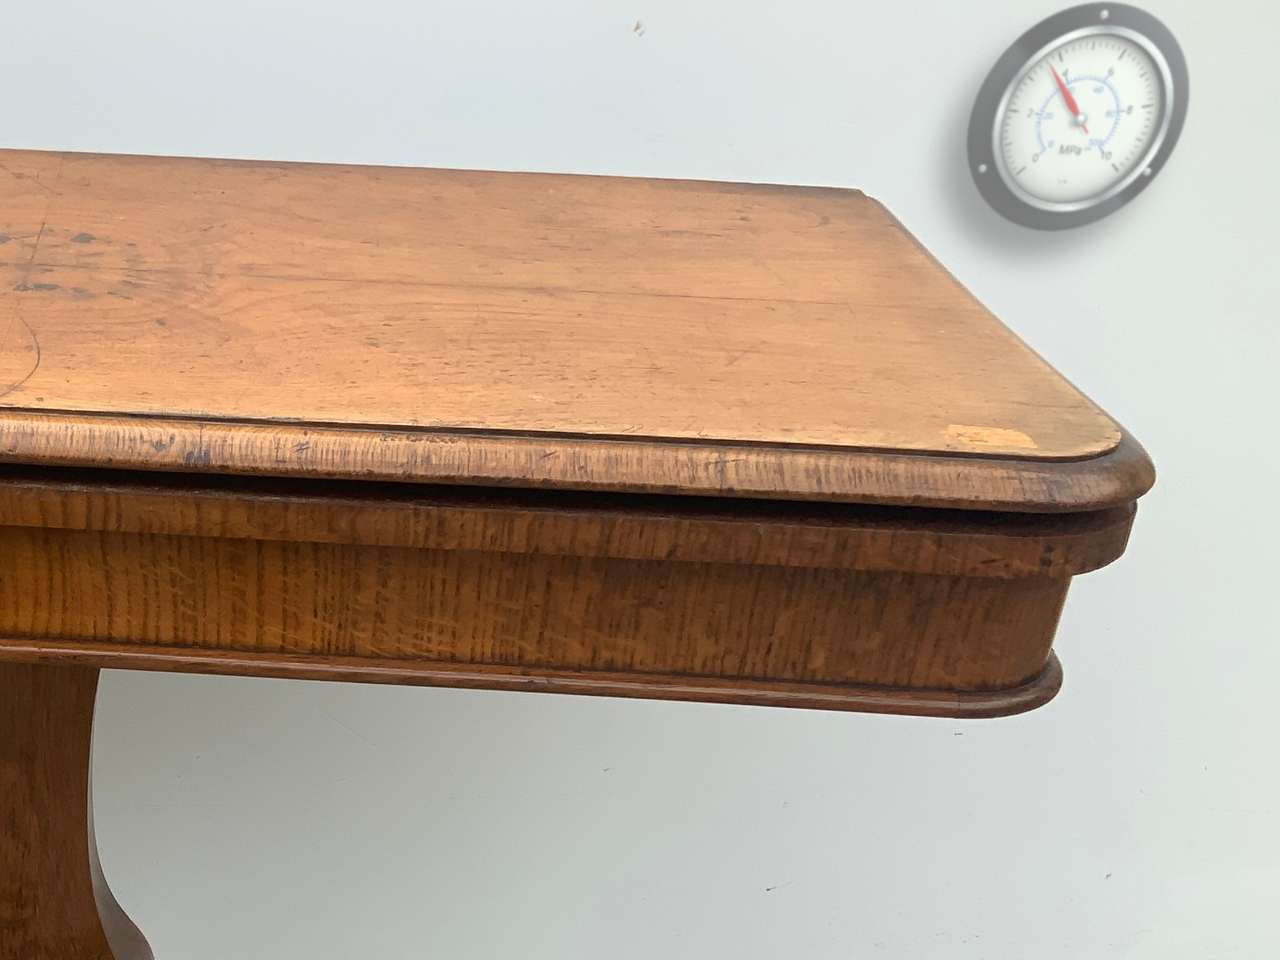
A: 3.6,MPa
